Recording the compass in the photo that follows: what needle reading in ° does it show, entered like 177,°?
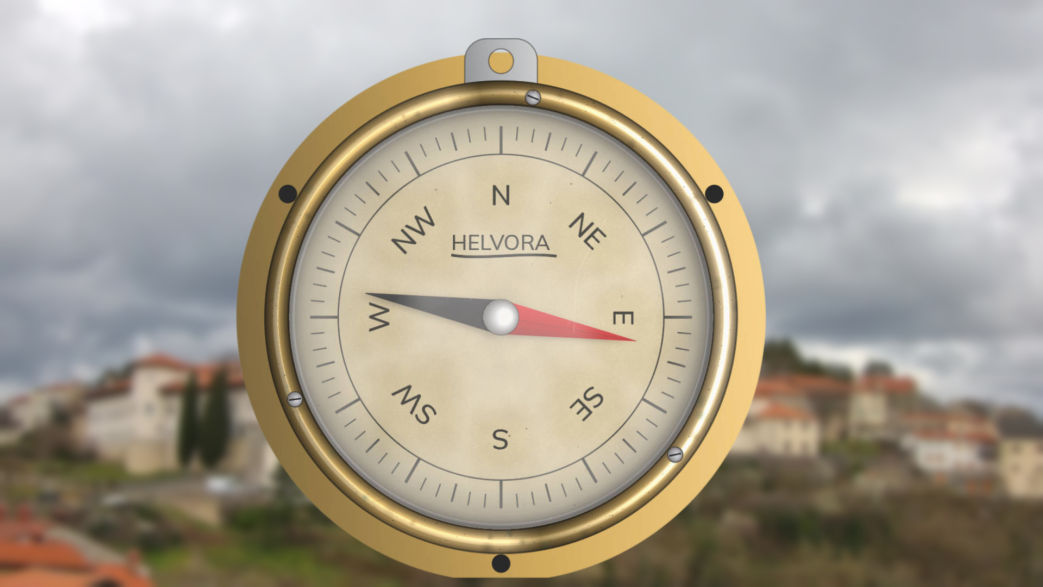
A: 100,°
